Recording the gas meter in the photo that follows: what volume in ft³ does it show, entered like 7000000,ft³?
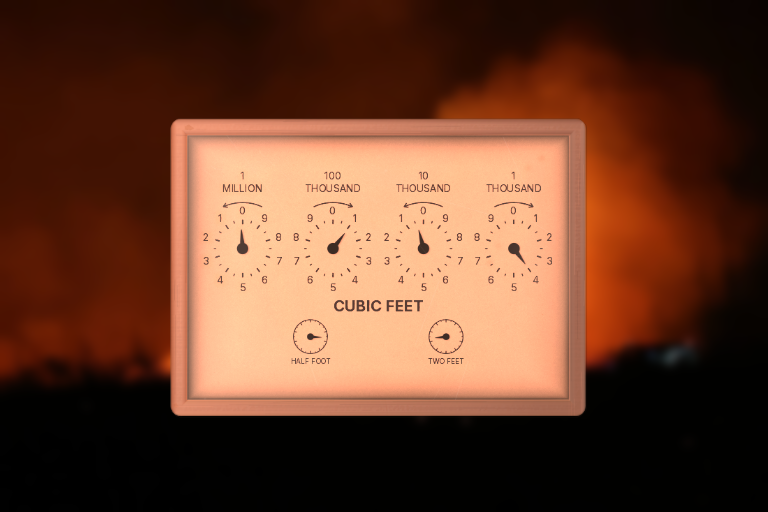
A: 10400,ft³
